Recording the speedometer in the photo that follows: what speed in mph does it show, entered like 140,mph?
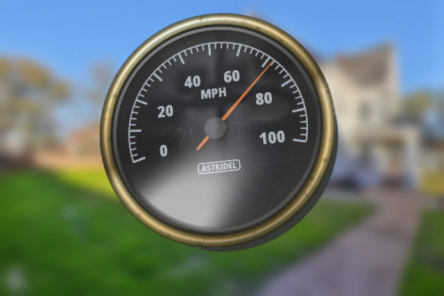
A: 72,mph
